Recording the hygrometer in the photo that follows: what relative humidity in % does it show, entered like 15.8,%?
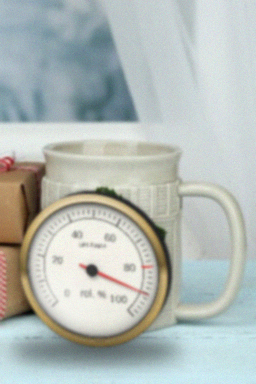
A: 90,%
